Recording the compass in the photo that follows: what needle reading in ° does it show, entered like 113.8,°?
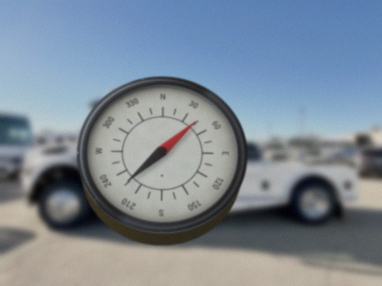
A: 45,°
